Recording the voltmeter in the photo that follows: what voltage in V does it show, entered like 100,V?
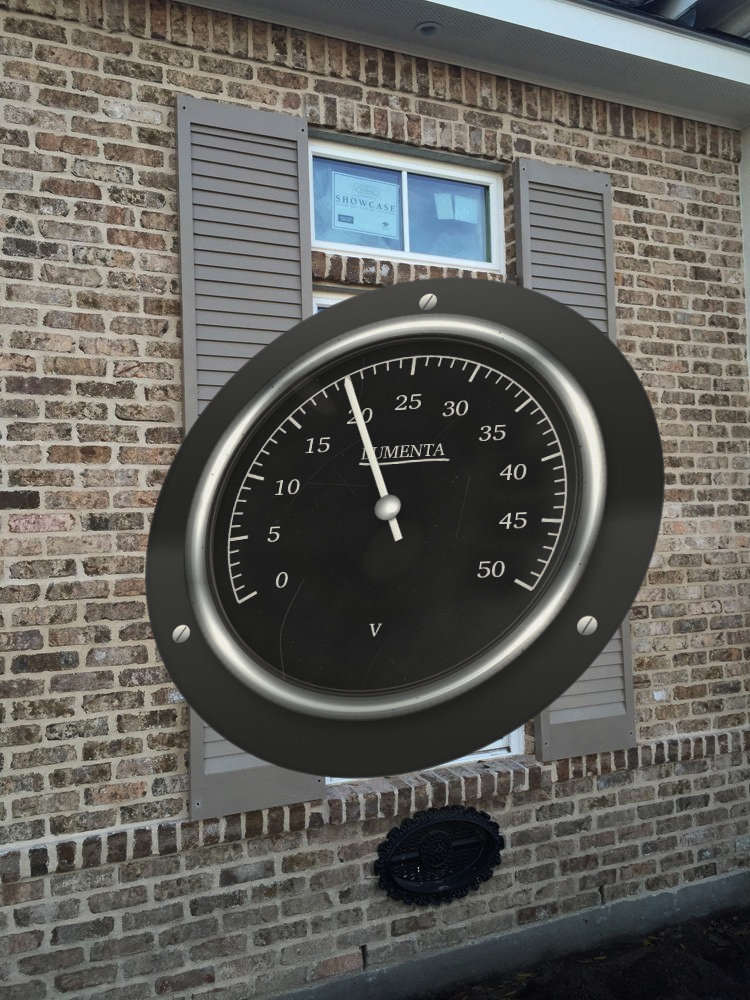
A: 20,V
